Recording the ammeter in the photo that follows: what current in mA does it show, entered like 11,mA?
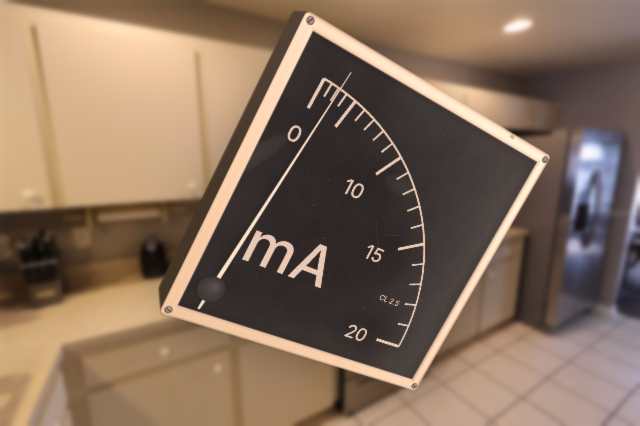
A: 3,mA
